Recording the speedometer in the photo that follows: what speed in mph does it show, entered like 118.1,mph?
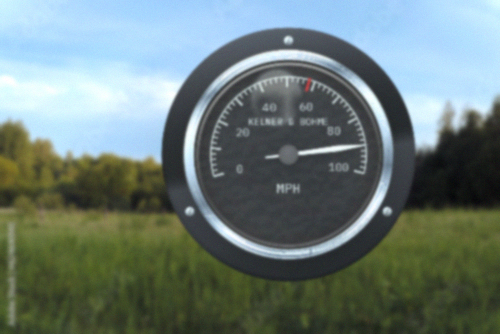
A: 90,mph
